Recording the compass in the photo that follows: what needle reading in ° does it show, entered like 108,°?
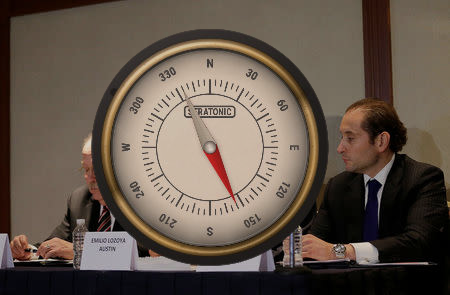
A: 155,°
